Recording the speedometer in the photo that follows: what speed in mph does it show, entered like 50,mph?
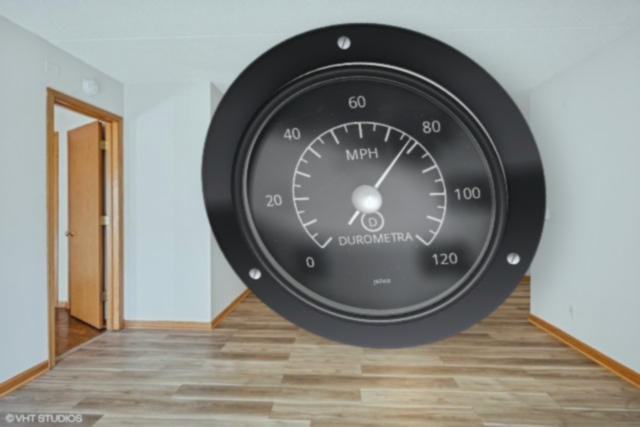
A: 77.5,mph
